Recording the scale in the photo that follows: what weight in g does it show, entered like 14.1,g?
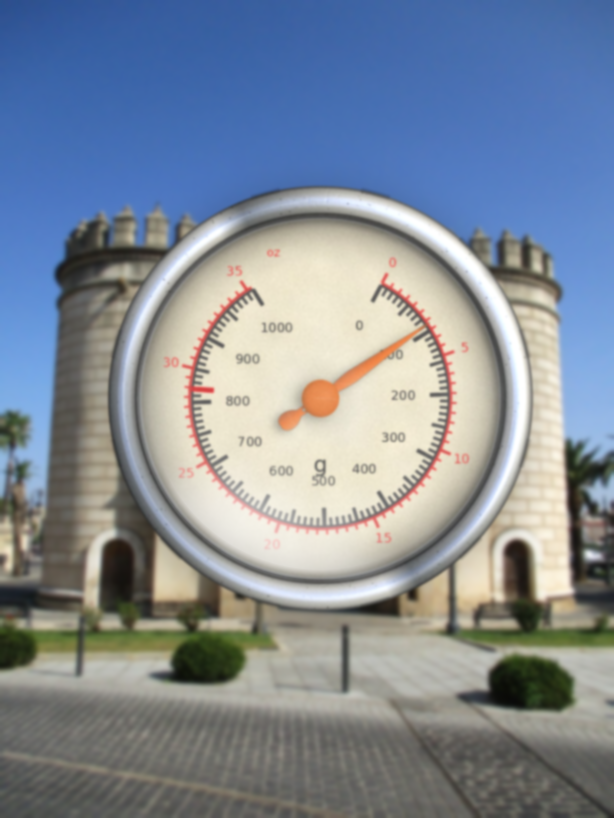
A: 90,g
